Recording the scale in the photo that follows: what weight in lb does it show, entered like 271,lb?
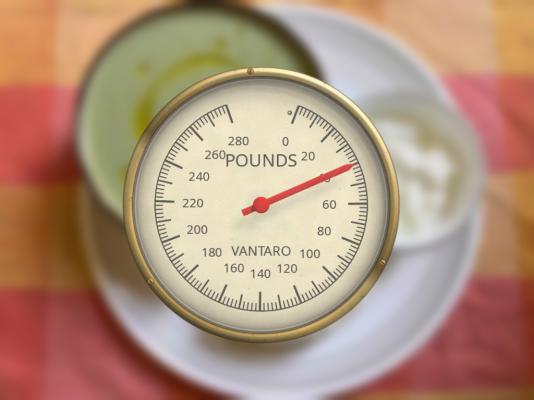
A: 40,lb
